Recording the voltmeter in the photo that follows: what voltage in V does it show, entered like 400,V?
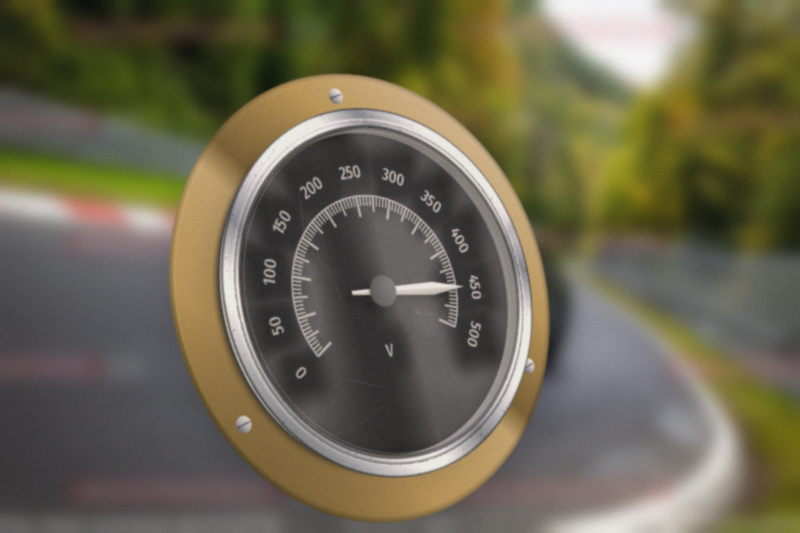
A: 450,V
